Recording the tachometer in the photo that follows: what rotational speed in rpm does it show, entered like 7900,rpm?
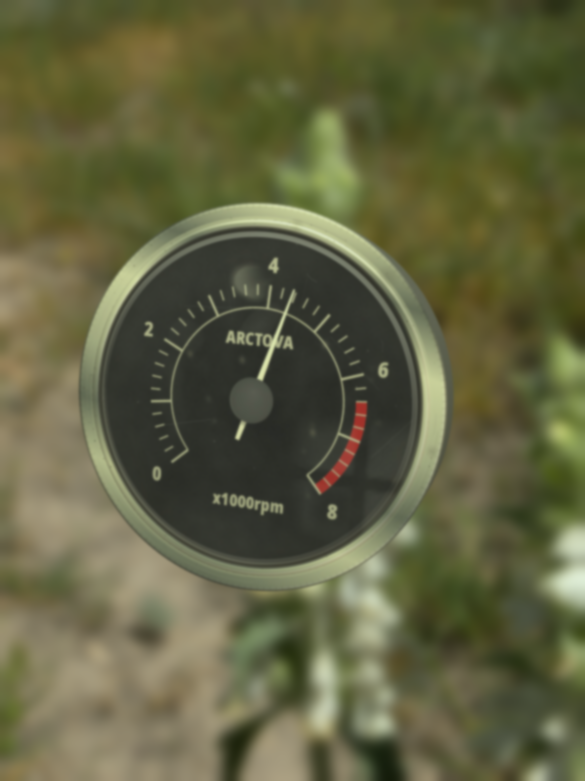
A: 4400,rpm
